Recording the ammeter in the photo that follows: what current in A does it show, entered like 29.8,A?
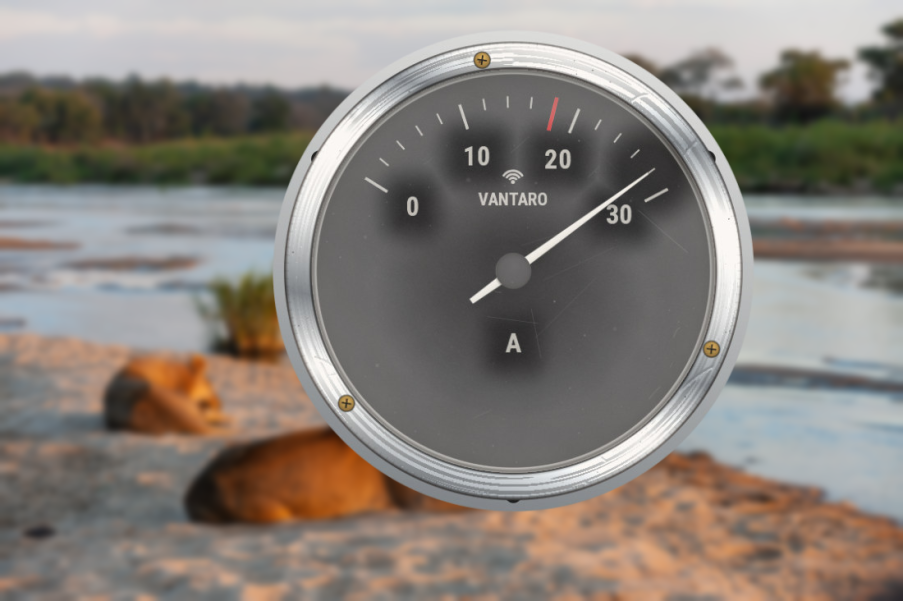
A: 28,A
